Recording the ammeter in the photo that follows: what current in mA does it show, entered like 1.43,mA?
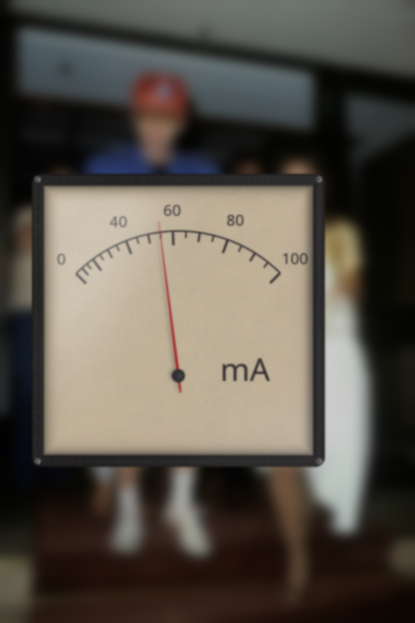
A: 55,mA
